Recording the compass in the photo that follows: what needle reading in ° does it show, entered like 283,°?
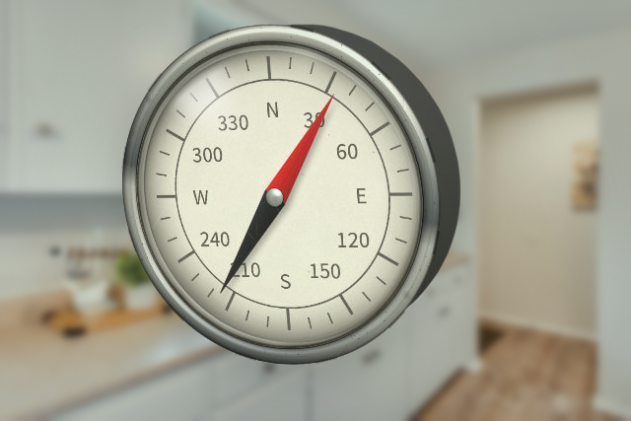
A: 35,°
